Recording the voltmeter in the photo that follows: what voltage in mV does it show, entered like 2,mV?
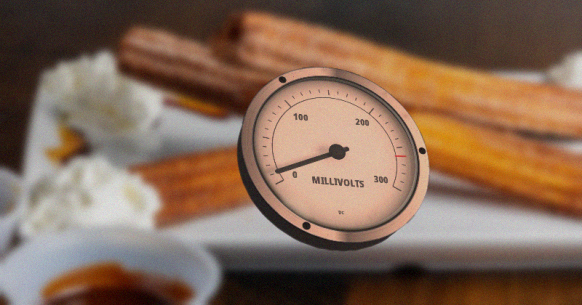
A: 10,mV
